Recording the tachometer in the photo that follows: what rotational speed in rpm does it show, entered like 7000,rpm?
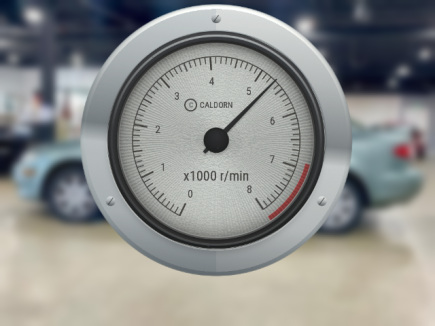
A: 5300,rpm
